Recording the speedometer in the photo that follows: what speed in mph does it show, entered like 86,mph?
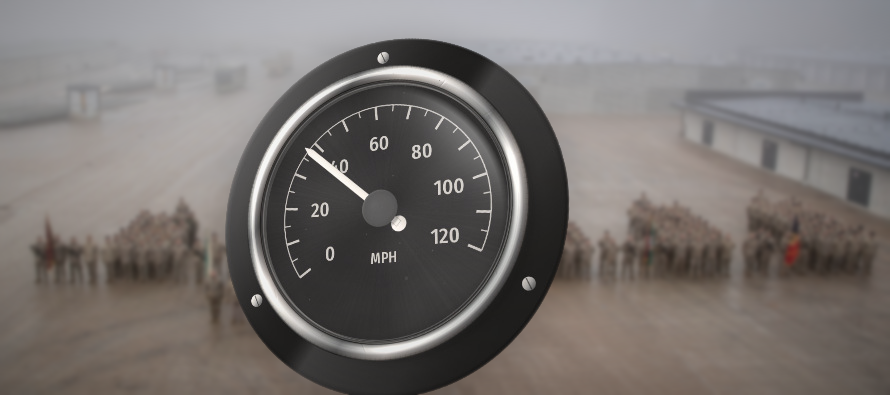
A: 37.5,mph
